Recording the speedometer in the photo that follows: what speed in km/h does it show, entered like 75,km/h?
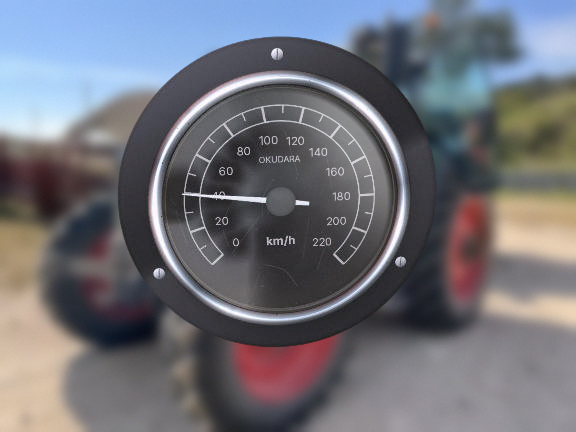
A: 40,km/h
